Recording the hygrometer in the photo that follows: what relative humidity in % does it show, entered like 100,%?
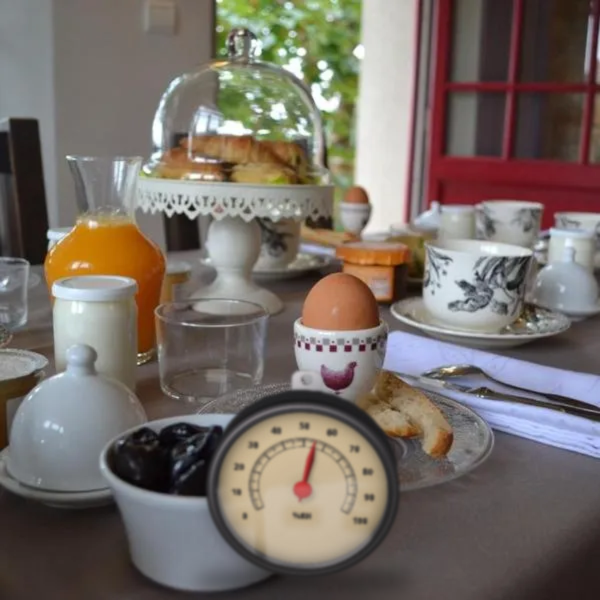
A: 55,%
